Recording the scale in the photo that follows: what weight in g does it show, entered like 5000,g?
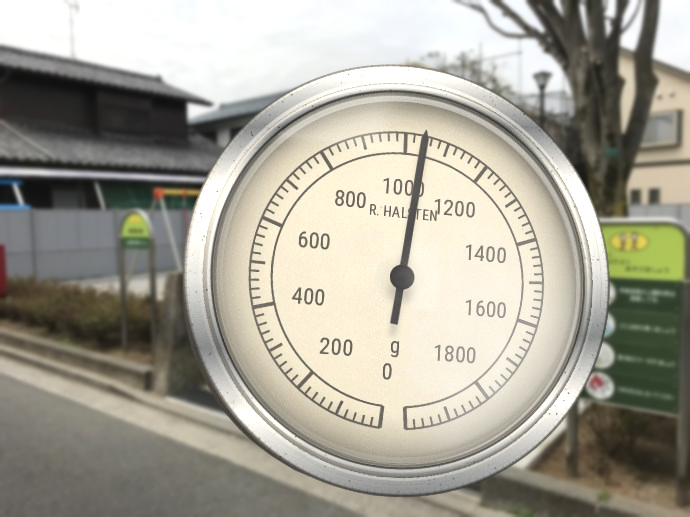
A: 1040,g
